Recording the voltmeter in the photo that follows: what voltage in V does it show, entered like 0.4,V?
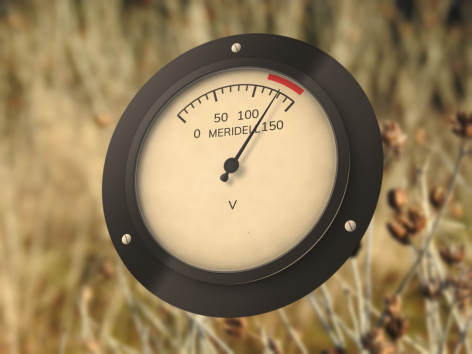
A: 130,V
